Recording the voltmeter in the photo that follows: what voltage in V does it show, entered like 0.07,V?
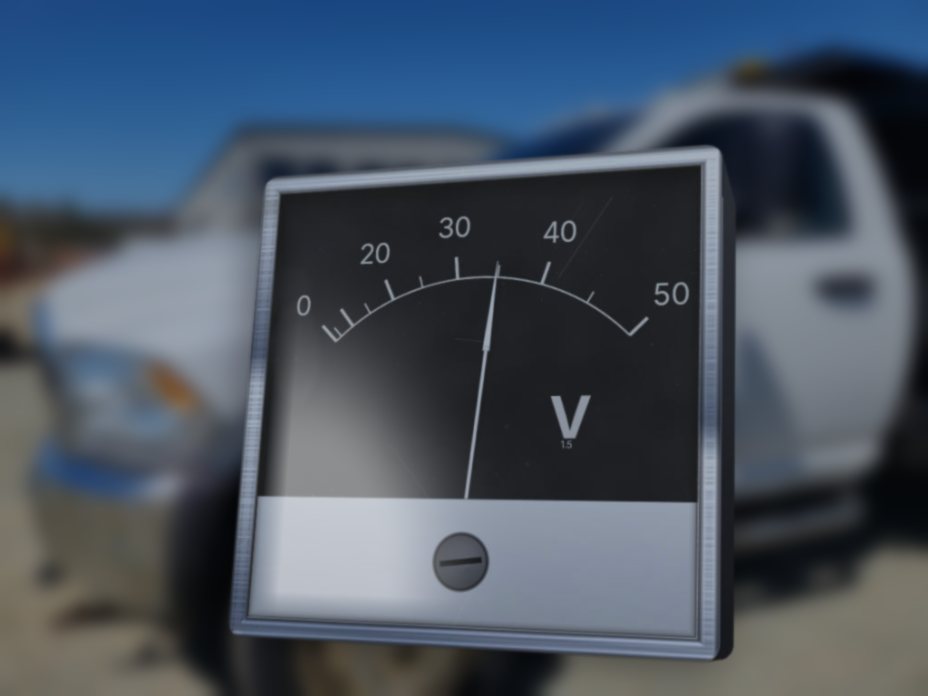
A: 35,V
